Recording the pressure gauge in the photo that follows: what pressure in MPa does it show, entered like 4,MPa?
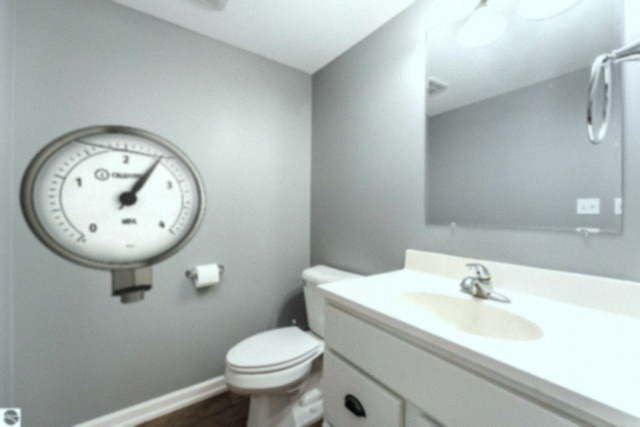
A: 2.5,MPa
